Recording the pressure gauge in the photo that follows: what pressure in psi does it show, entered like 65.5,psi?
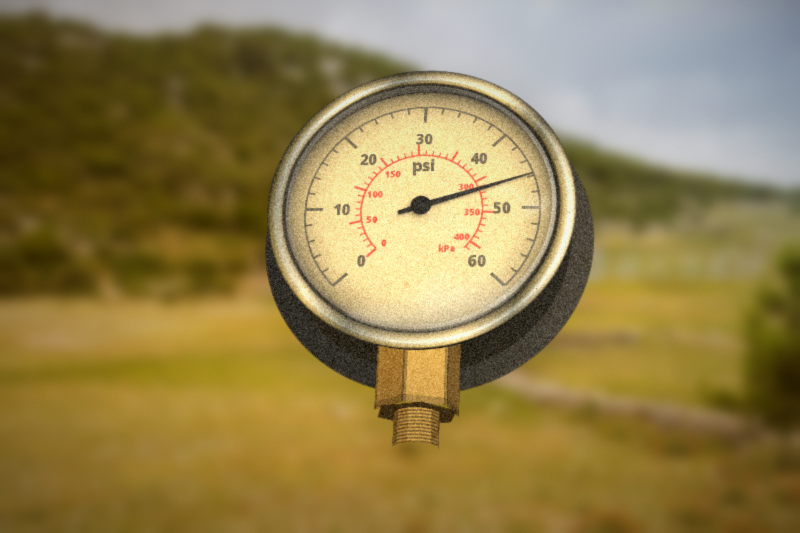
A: 46,psi
